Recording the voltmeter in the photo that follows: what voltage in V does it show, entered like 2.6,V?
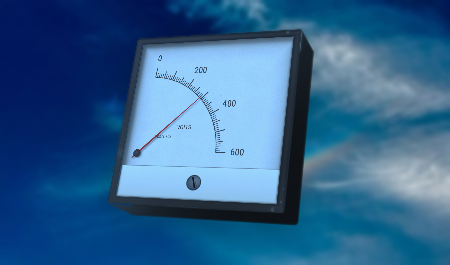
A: 300,V
